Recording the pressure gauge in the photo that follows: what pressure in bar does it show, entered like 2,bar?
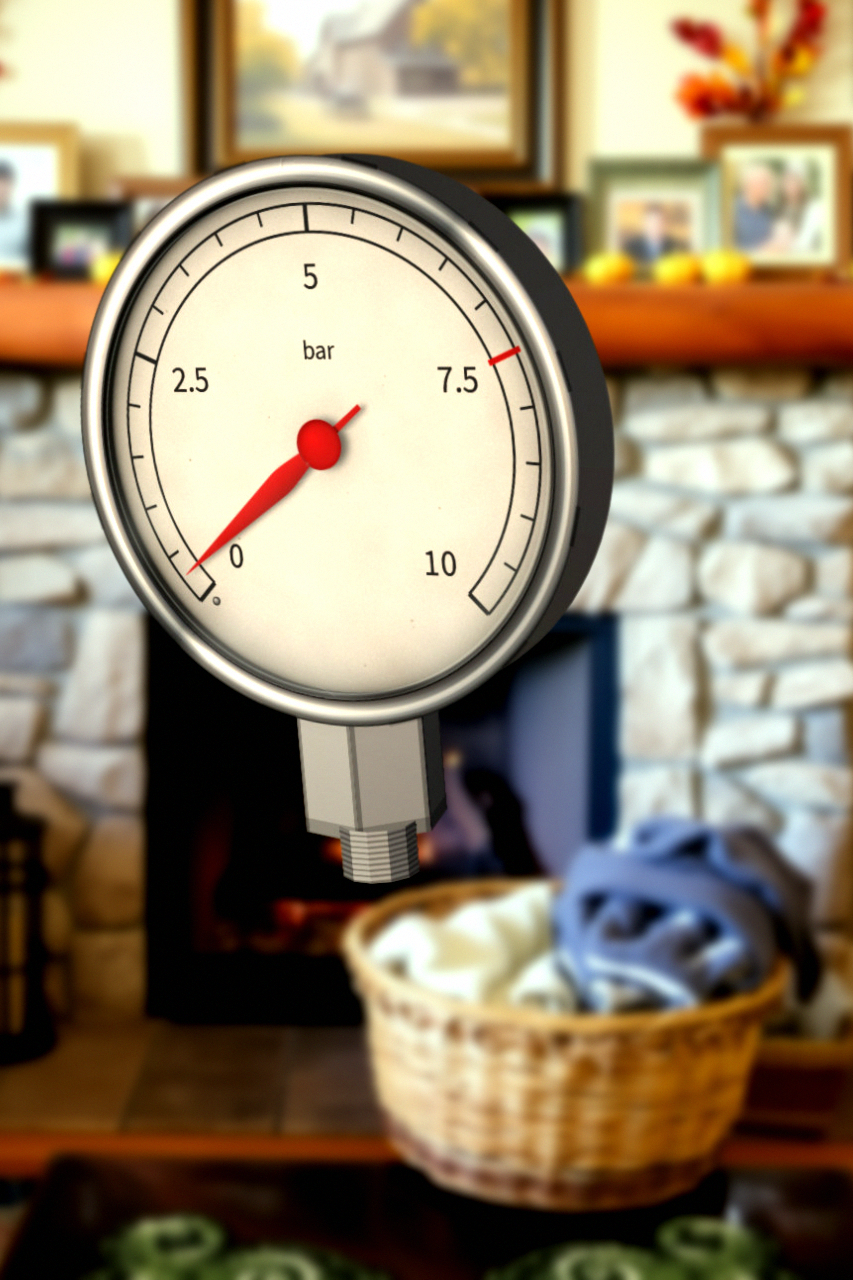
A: 0.25,bar
